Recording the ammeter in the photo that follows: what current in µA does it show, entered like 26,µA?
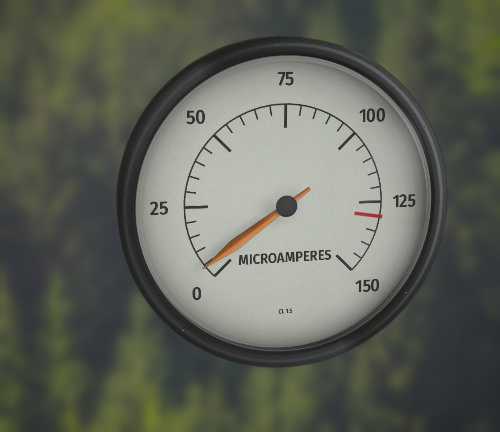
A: 5,µA
